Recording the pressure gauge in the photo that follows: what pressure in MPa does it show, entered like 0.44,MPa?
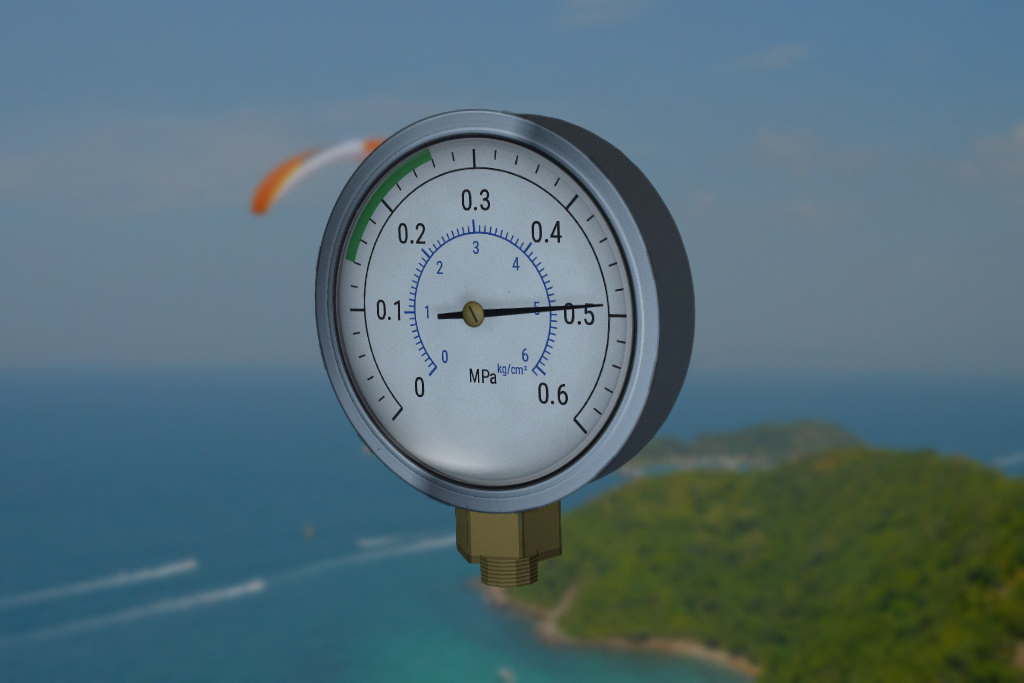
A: 0.49,MPa
